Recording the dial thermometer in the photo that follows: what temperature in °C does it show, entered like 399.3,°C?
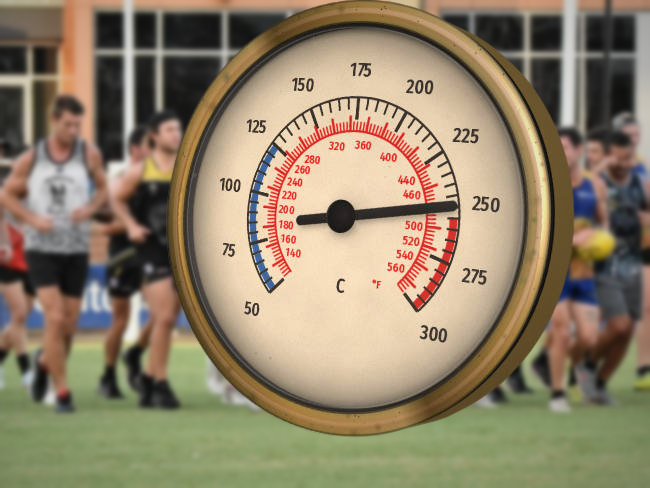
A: 250,°C
